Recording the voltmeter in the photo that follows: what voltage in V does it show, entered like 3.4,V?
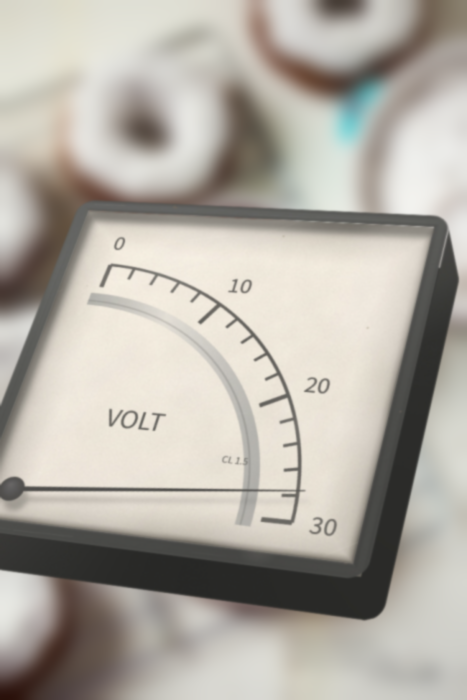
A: 28,V
